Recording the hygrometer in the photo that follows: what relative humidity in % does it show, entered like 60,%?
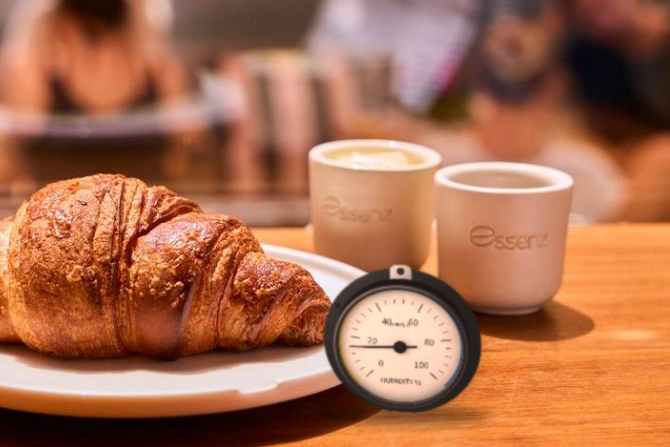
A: 16,%
